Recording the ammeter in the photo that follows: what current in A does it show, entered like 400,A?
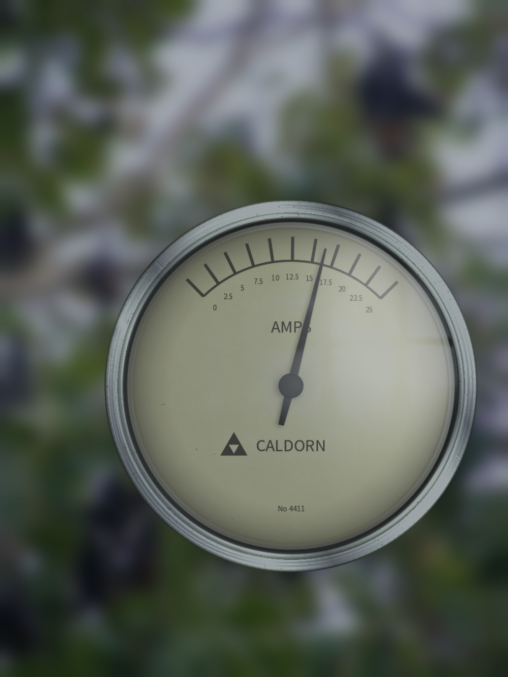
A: 16.25,A
